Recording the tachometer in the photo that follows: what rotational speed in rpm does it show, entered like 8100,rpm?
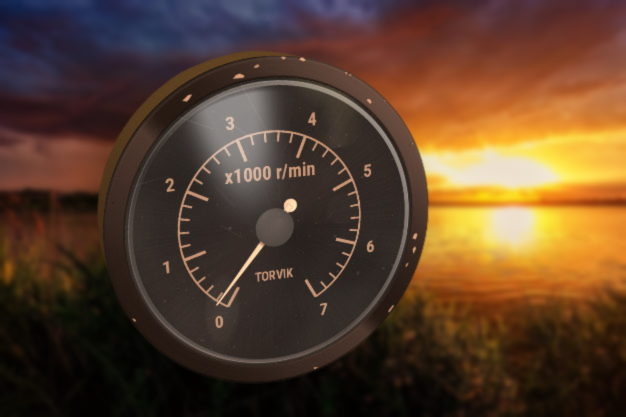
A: 200,rpm
